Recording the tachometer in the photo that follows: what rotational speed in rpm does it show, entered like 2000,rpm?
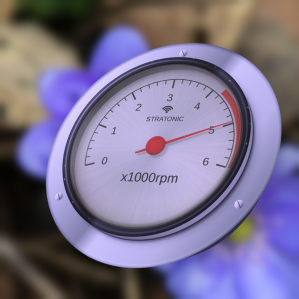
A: 5000,rpm
